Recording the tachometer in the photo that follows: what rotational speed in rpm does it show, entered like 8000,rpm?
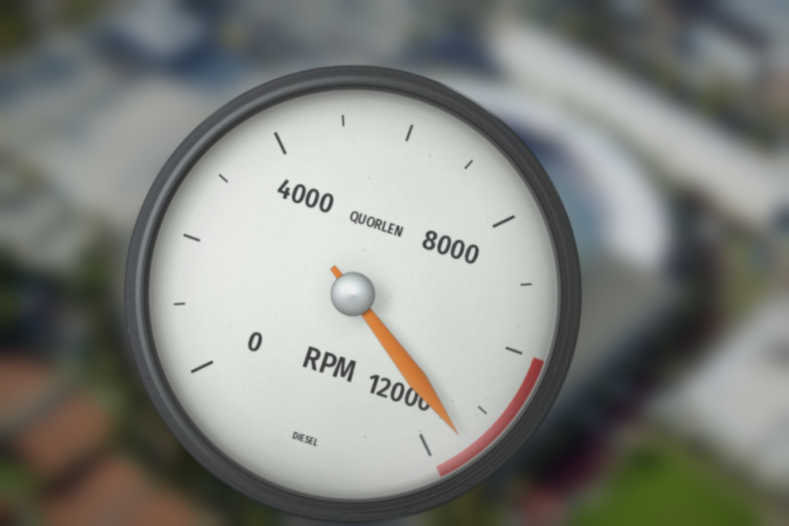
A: 11500,rpm
